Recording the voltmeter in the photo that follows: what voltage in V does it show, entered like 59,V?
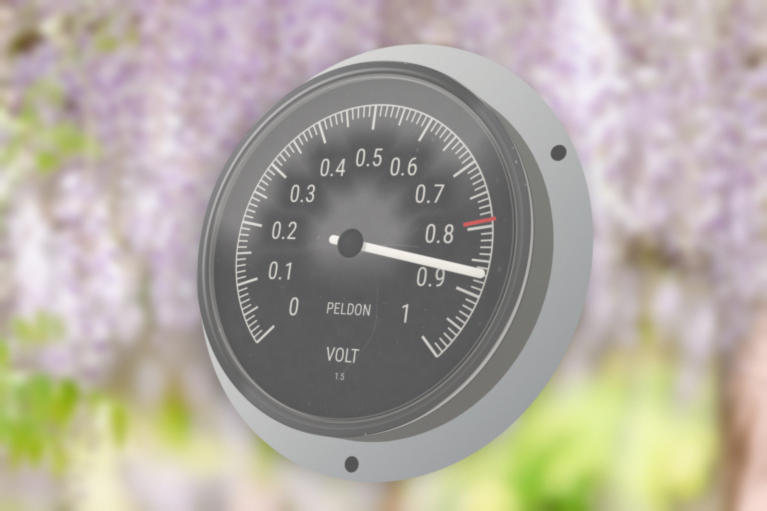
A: 0.87,V
